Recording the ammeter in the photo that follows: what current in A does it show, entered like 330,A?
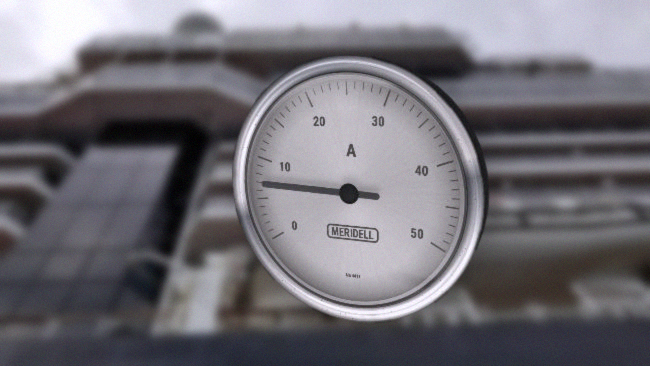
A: 7,A
